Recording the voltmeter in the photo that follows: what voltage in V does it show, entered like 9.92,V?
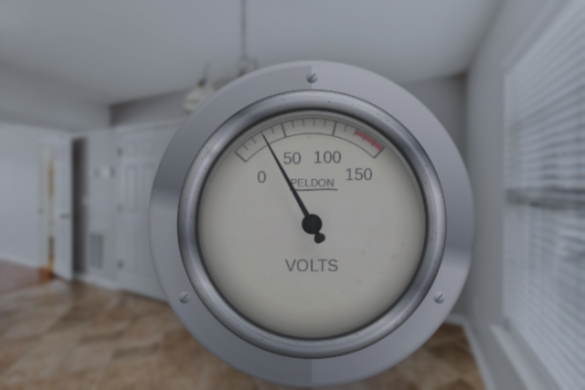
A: 30,V
